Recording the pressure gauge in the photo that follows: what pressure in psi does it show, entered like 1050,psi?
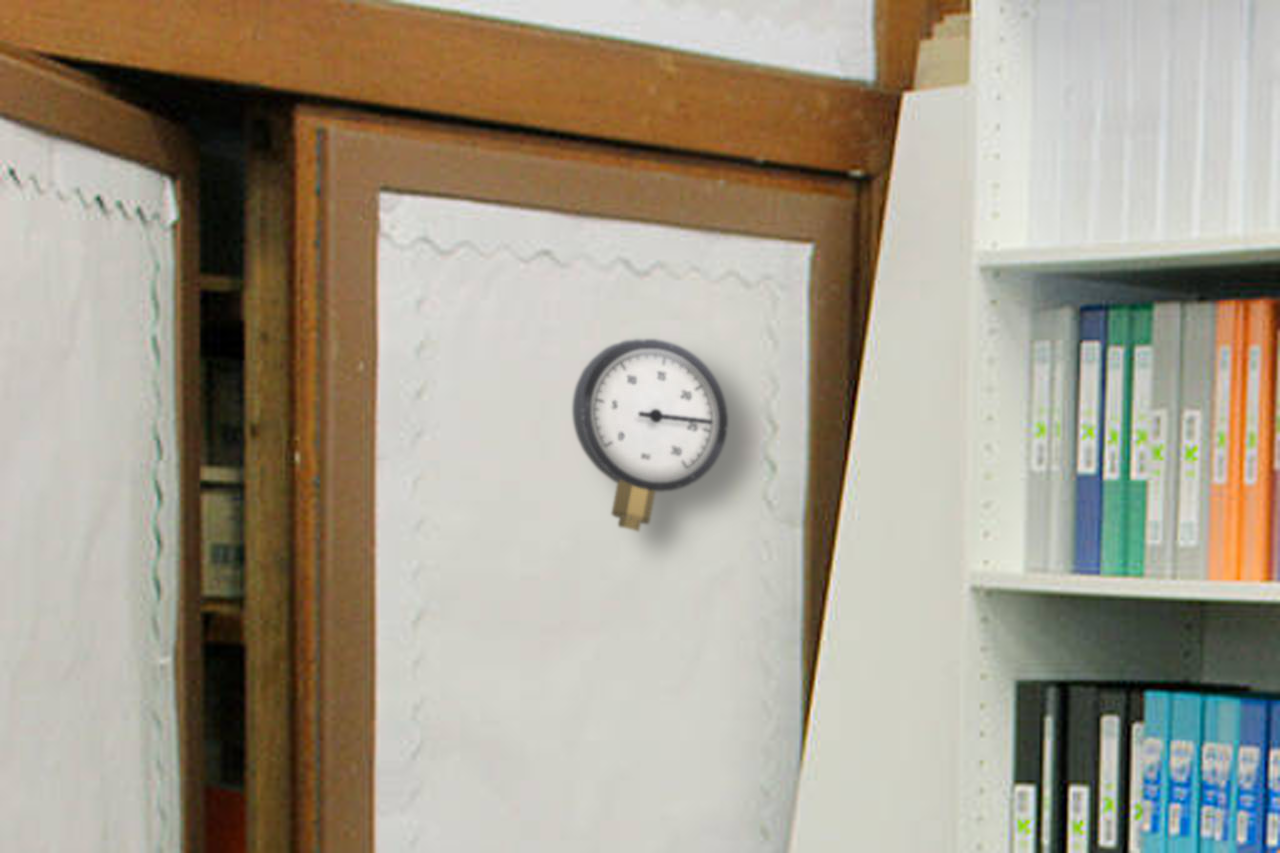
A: 24,psi
